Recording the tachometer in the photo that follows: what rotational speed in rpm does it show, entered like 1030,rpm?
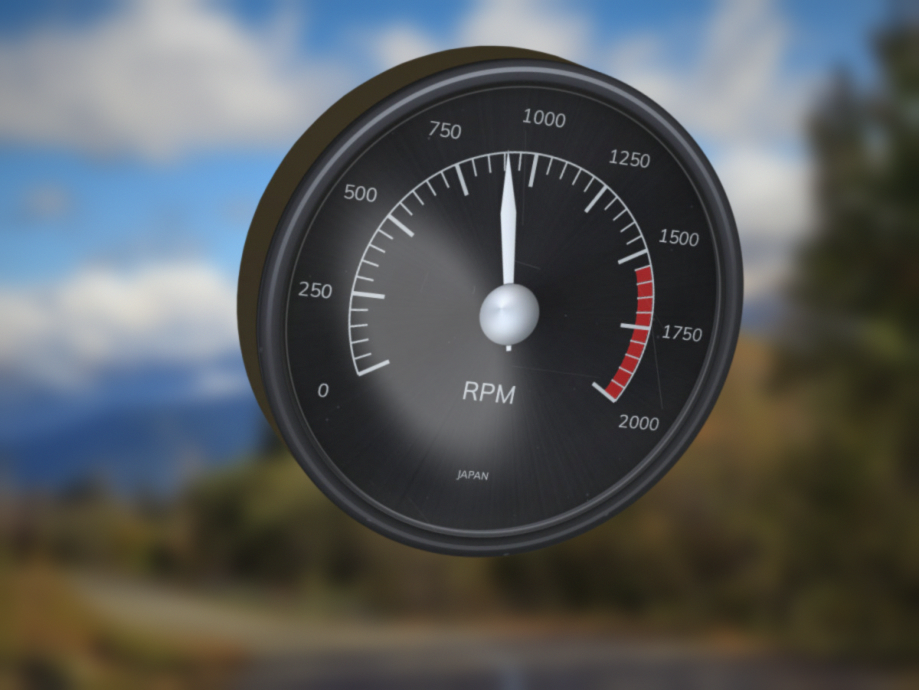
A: 900,rpm
